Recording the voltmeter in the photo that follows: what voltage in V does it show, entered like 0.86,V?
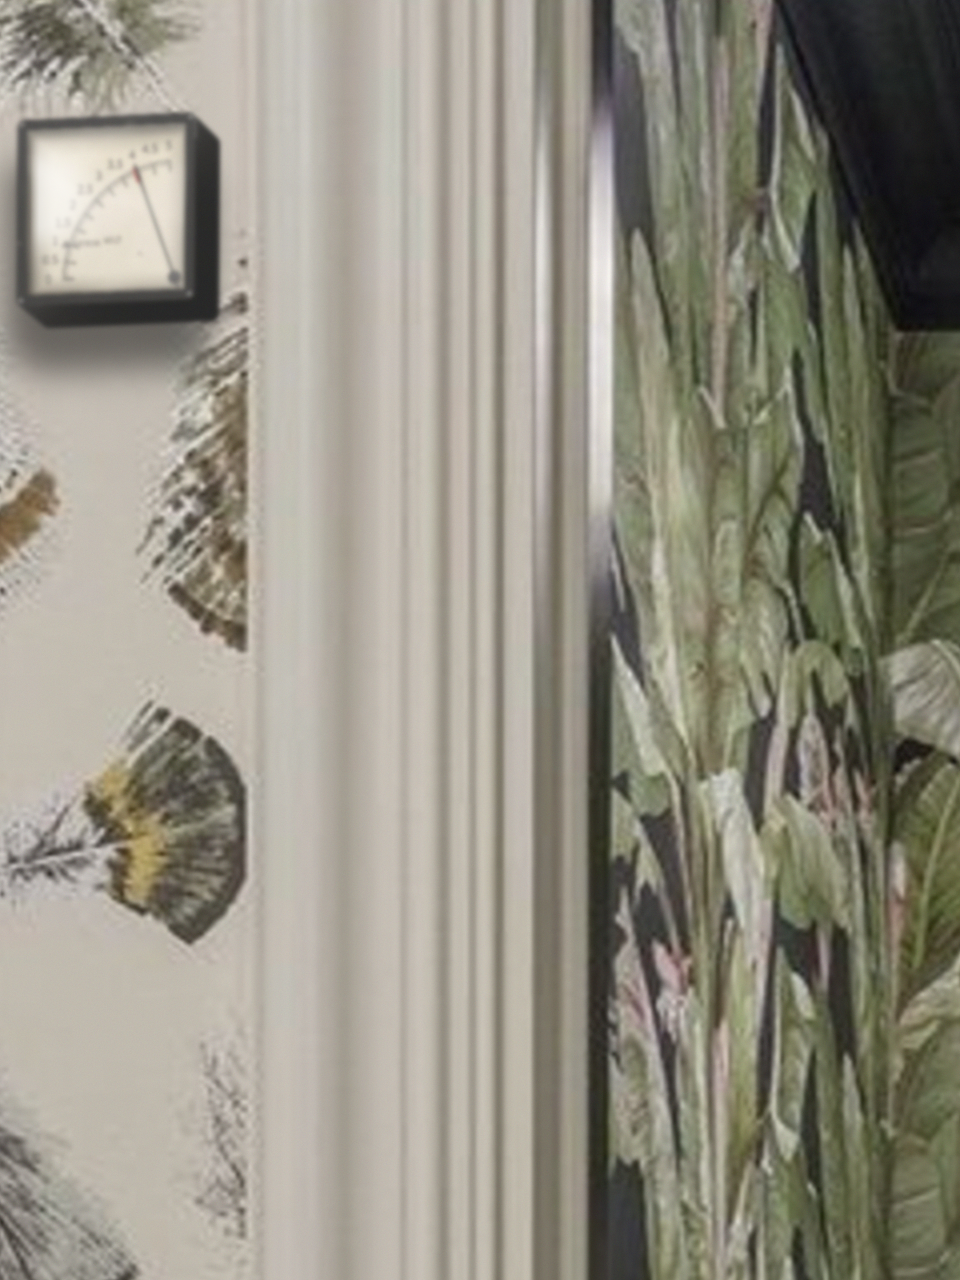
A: 4,V
